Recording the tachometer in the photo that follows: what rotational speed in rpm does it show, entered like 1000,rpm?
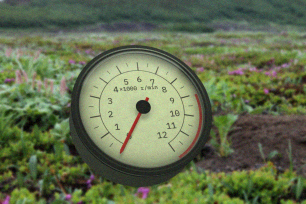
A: 0,rpm
